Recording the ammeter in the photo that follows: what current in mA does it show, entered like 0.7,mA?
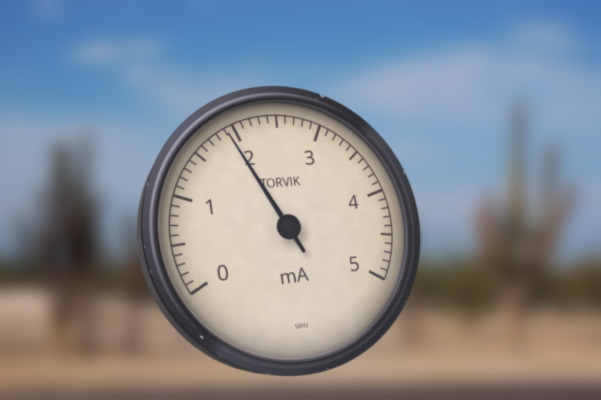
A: 1.9,mA
